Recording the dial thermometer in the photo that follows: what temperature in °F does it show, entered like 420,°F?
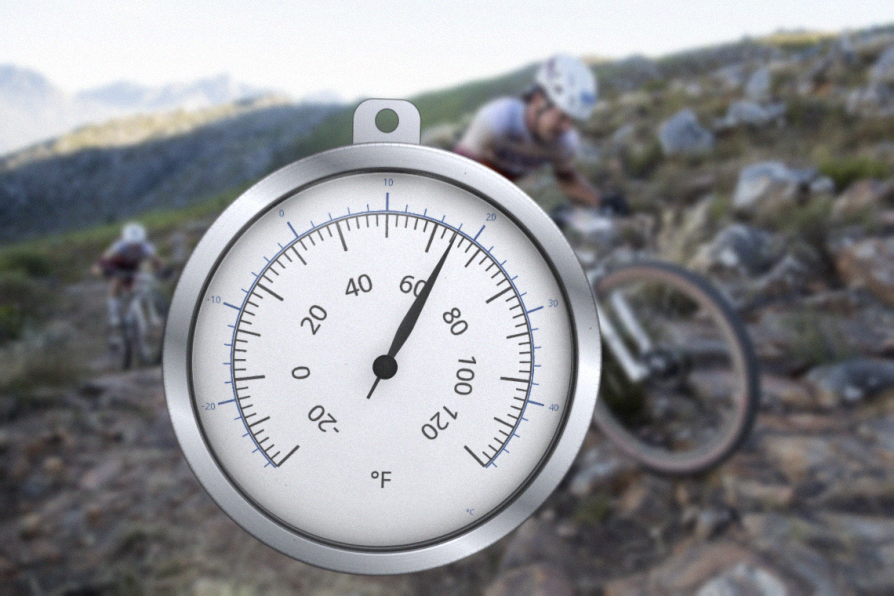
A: 64,°F
